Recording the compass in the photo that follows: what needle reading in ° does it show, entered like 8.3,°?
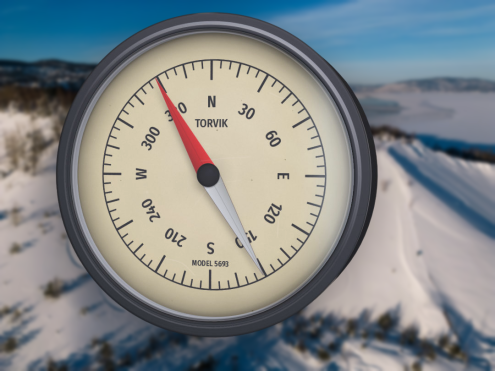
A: 330,°
